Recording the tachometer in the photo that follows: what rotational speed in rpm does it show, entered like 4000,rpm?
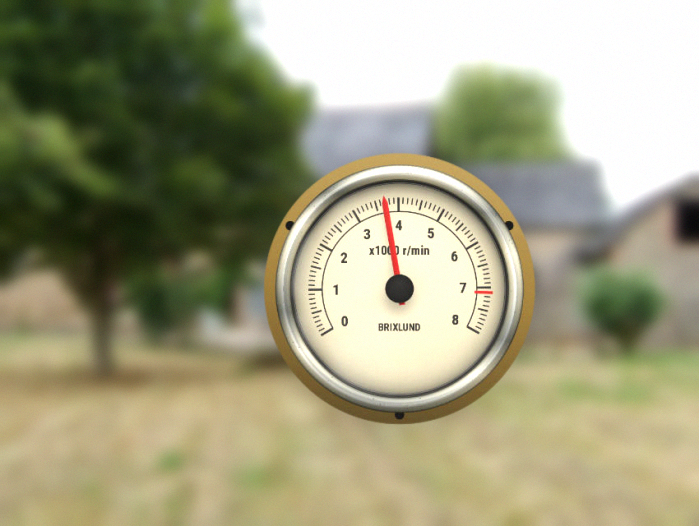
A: 3700,rpm
